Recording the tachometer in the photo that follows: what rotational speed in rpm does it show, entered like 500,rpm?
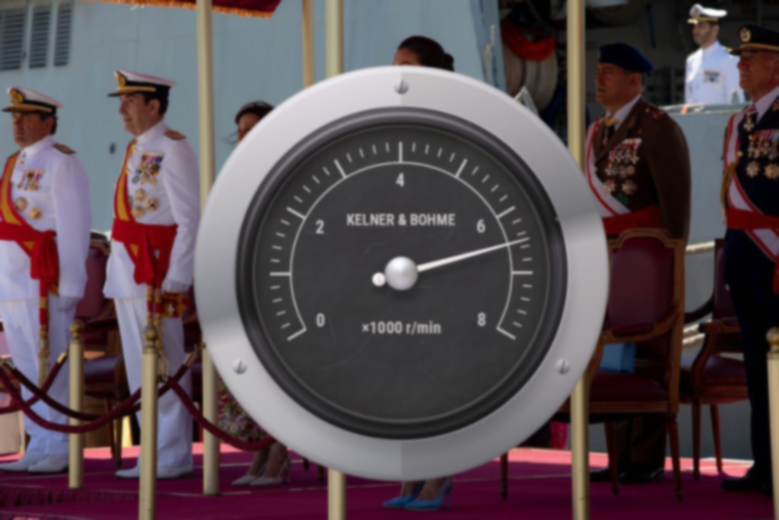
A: 6500,rpm
